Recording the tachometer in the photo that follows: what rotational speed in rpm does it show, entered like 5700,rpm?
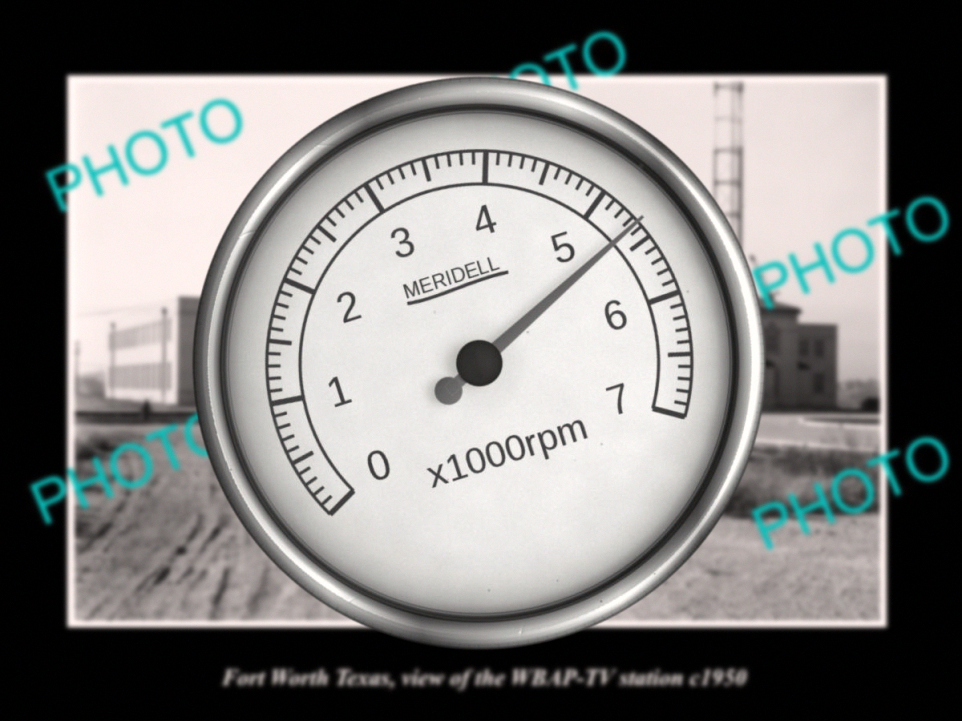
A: 5350,rpm
